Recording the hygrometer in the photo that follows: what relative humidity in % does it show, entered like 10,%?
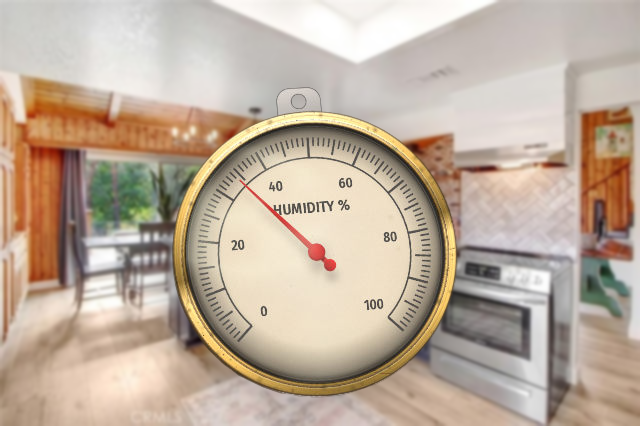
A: 34,%
